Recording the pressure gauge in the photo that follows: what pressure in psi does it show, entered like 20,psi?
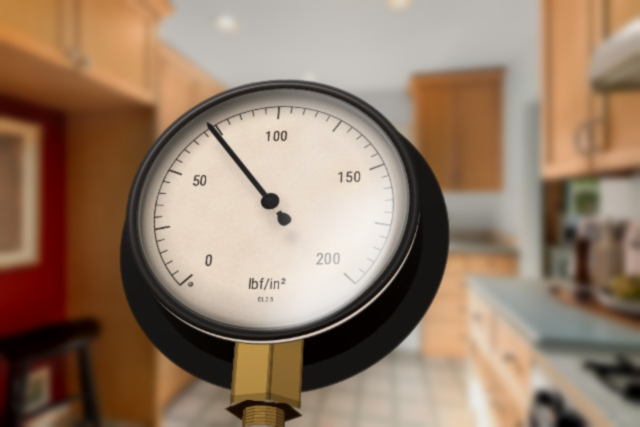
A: 72.5,psi
